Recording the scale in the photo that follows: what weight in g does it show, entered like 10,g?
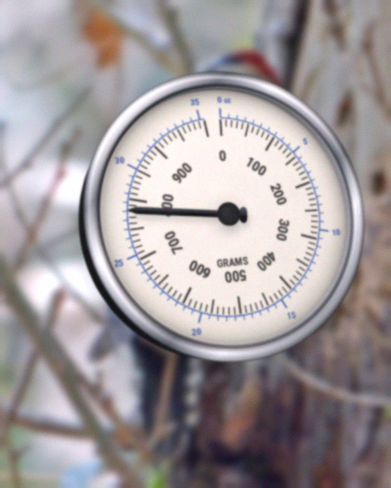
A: 780,g
